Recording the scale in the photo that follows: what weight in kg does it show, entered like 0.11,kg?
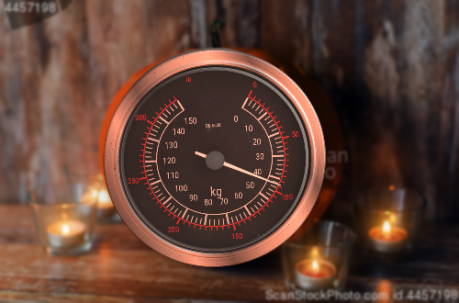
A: 42,kg
